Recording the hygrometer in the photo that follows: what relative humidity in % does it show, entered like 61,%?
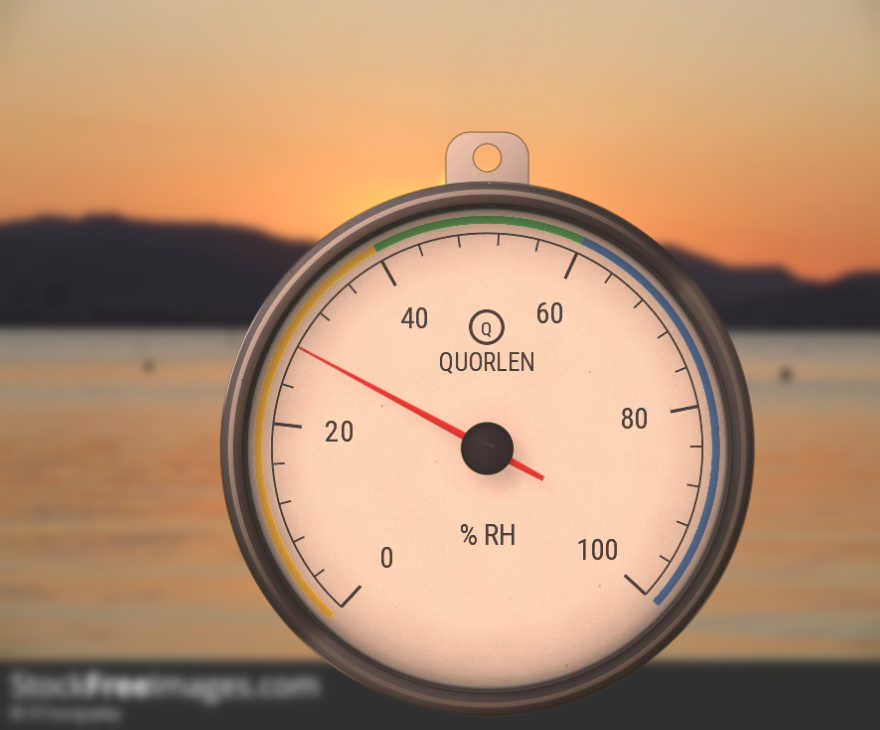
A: 28,%
